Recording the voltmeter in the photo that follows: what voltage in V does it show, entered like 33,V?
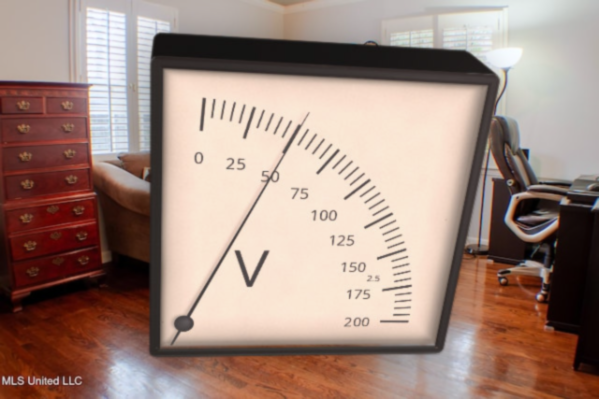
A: 50,V
